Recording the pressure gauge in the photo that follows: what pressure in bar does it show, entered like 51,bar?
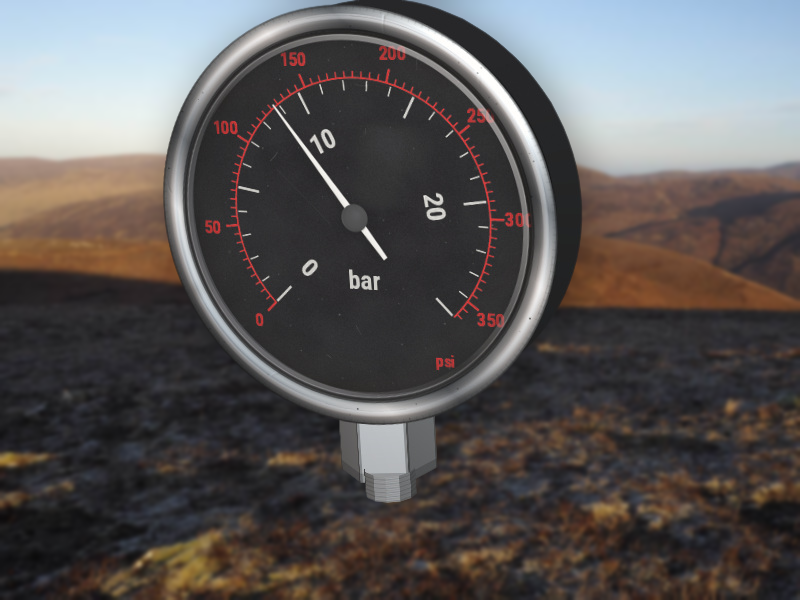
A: 9,bar
